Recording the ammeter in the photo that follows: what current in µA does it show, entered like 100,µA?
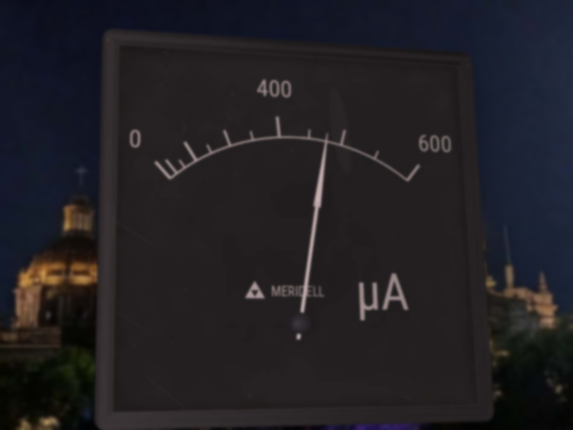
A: 475,µA
